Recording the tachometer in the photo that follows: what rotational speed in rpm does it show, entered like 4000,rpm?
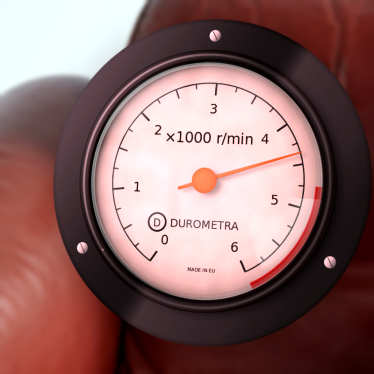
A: 4375,rpm
